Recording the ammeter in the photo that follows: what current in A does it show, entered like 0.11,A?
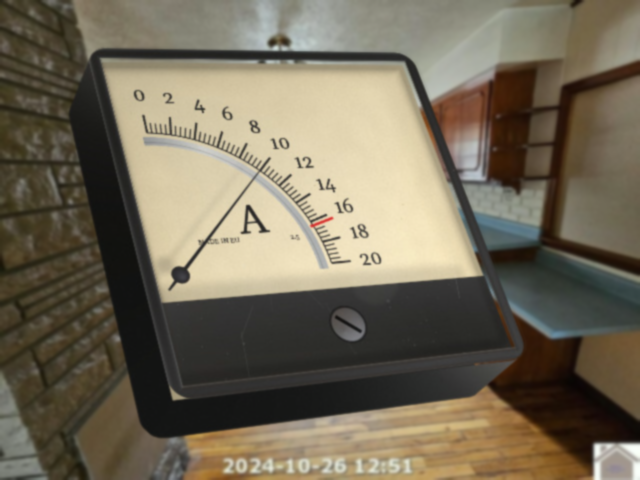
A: 10,A
